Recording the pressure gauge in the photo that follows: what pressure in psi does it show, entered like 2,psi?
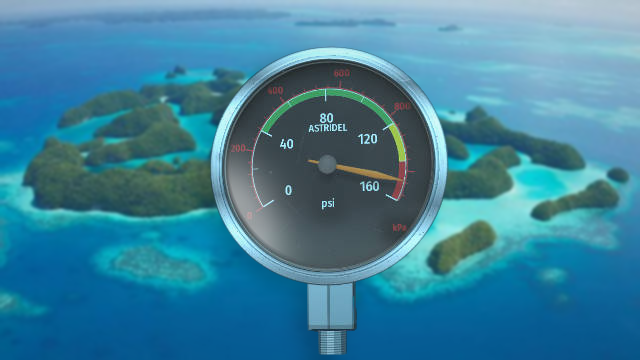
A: 150,psi
